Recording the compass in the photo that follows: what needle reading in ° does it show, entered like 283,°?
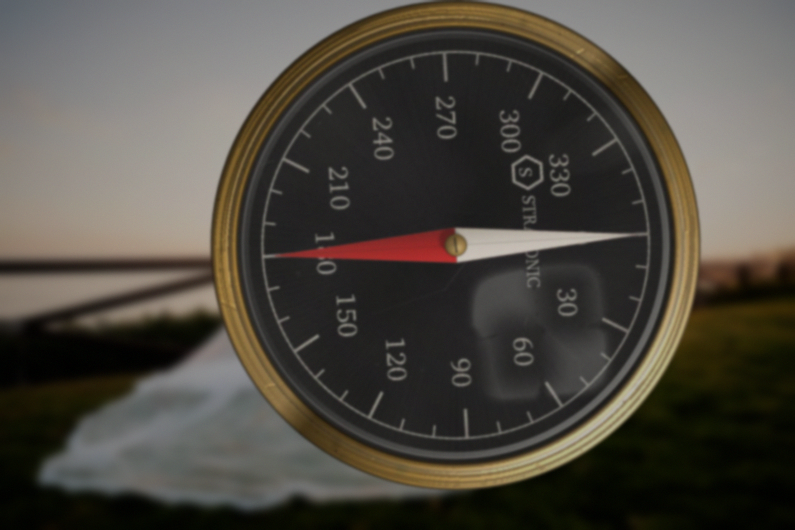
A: 180,°
